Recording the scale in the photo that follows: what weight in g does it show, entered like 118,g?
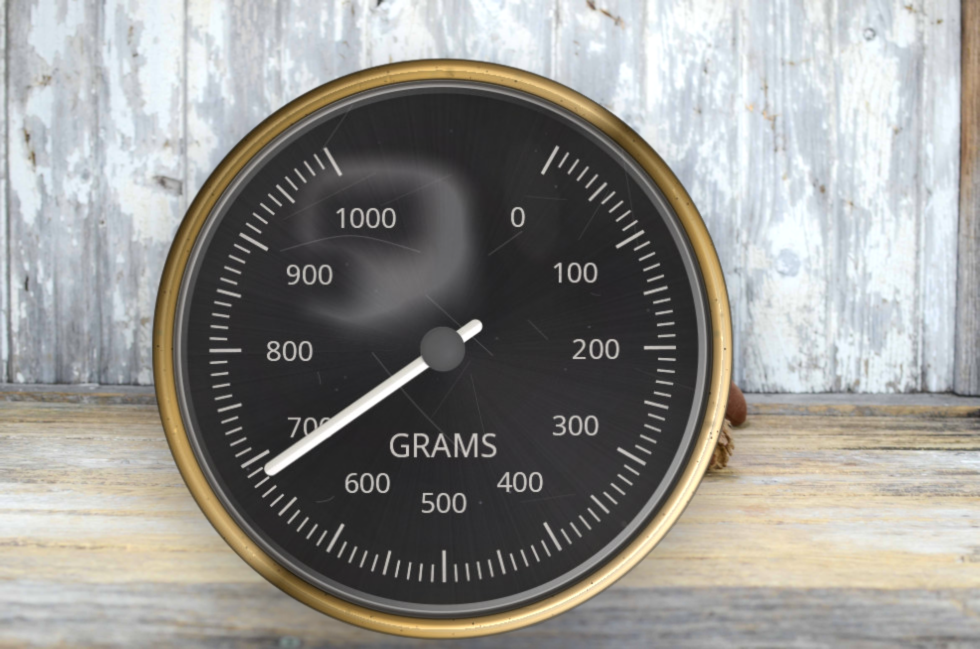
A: 685,g
